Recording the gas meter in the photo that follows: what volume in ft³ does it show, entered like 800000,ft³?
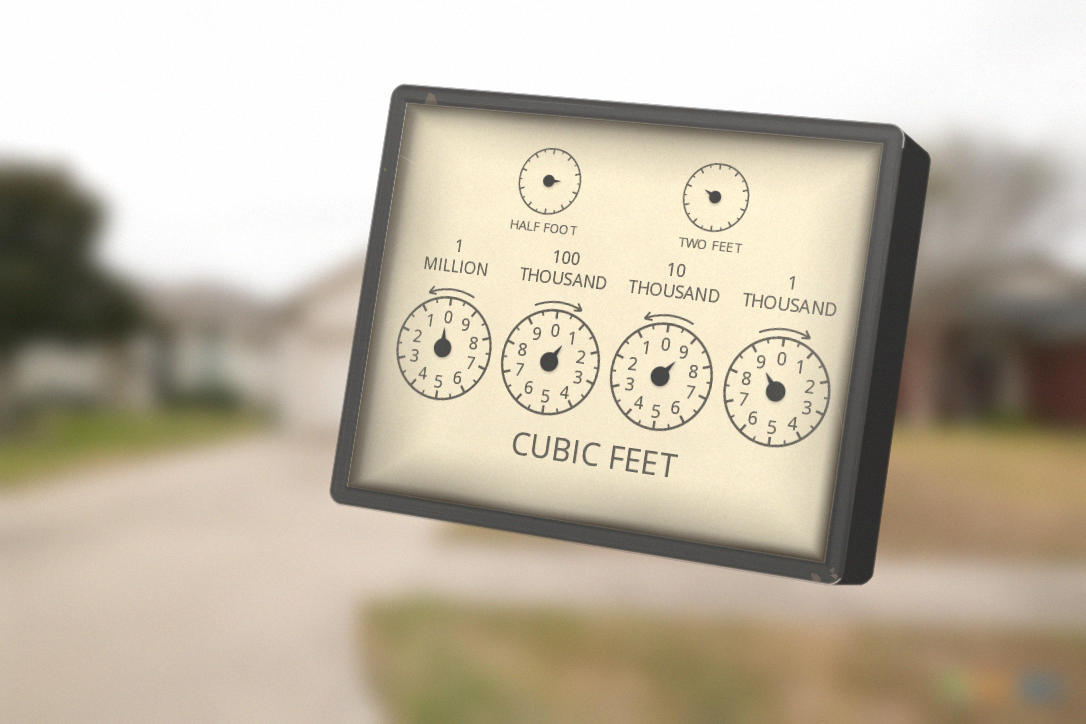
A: 8900,ft³
